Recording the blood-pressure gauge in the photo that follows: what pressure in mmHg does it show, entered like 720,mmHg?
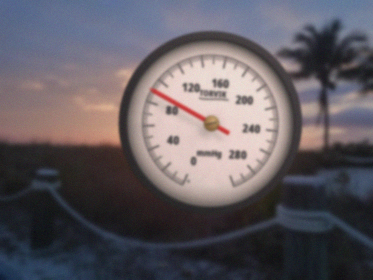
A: 90,mmHg
